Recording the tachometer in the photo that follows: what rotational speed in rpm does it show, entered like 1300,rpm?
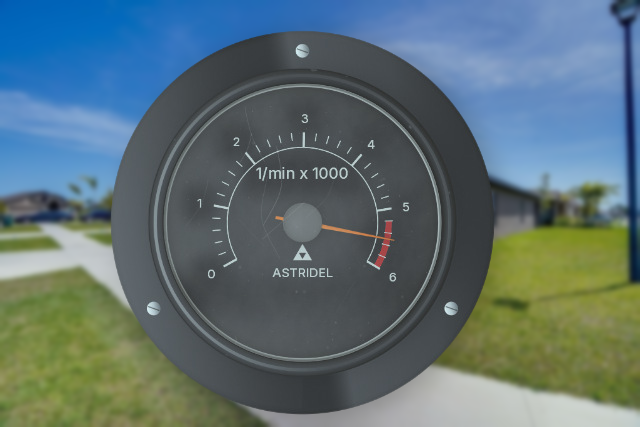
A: 5500,rpm
